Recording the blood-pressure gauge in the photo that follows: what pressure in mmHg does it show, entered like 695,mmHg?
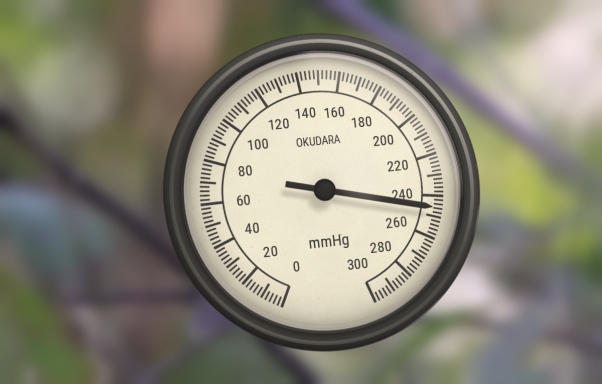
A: 246,mmHg
